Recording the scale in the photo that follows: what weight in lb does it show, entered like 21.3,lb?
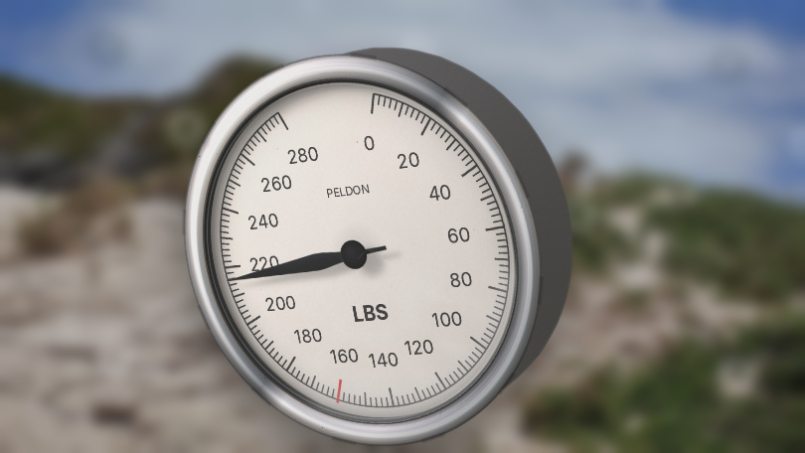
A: 216,lb
